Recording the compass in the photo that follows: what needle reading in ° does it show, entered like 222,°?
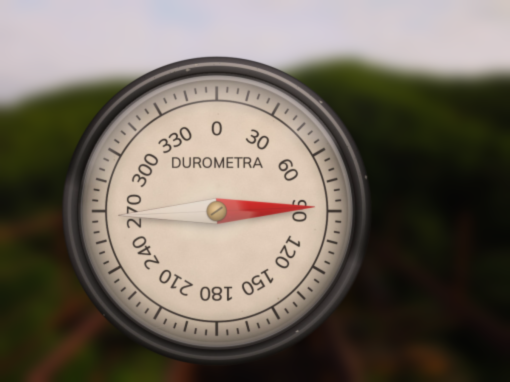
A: 87.5,°
